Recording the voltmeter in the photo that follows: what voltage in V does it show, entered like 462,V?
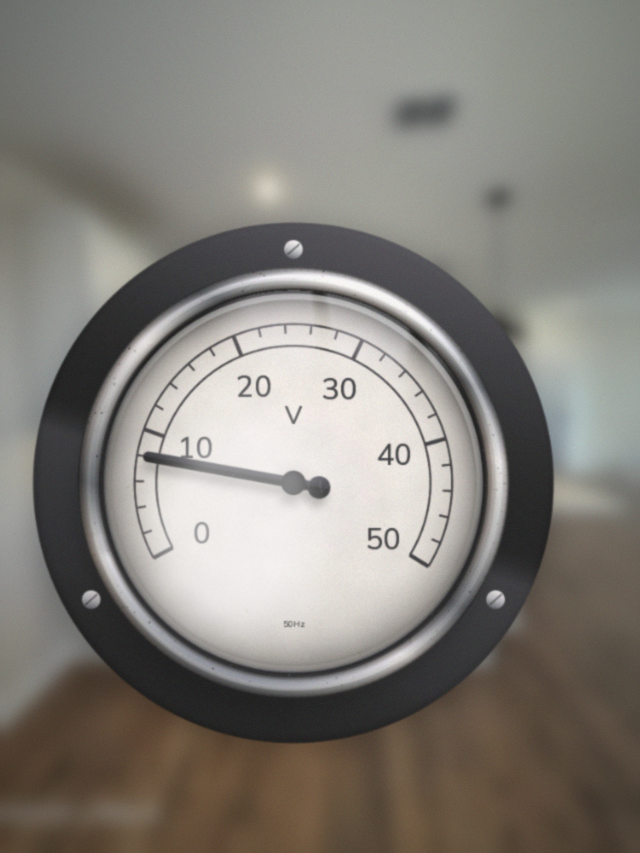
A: 8,V
